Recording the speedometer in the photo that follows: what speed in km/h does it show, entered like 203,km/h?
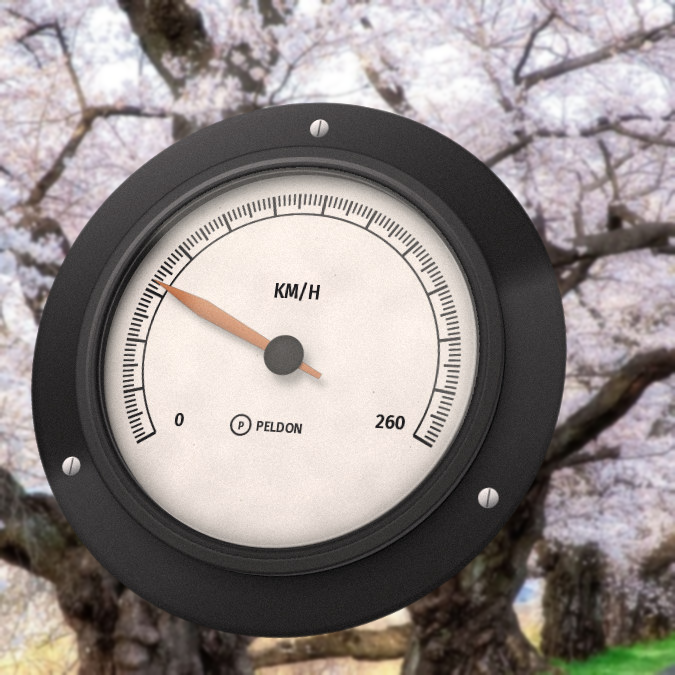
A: 64,km/h
